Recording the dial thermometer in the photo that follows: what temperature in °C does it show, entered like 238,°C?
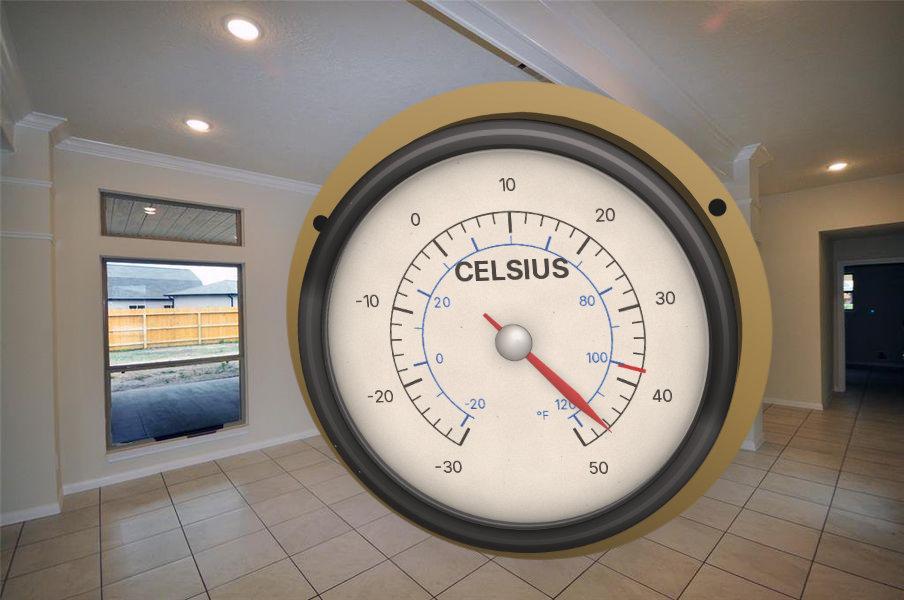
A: 46,°C
